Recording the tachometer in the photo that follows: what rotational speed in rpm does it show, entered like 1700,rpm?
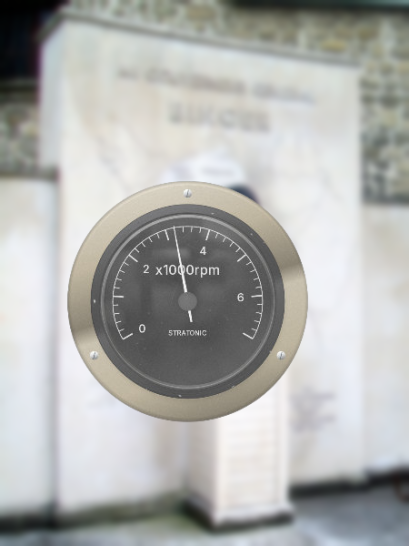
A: 3200,rpm
